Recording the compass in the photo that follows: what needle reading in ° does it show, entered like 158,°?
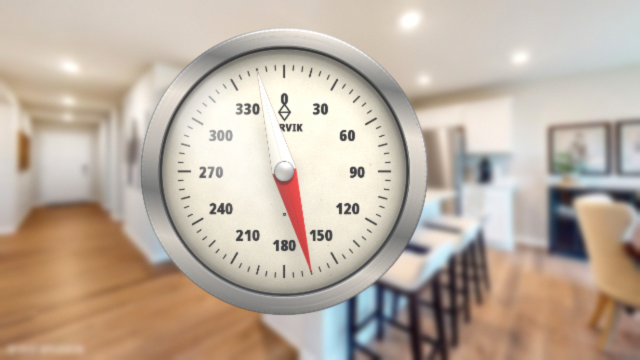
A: 165,°
